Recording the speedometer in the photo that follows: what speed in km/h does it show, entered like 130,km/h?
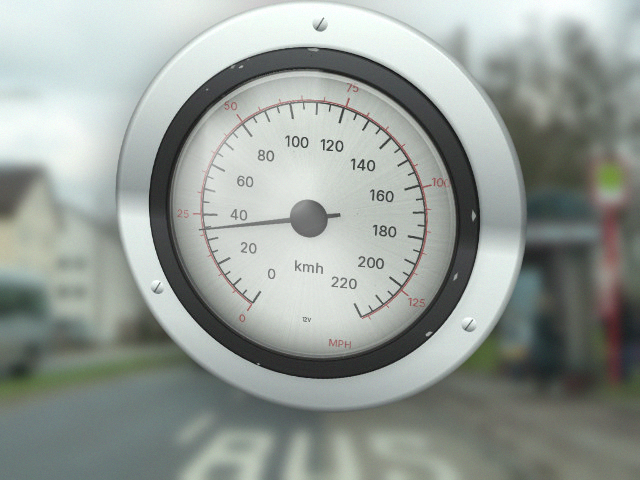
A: 35,km/h
